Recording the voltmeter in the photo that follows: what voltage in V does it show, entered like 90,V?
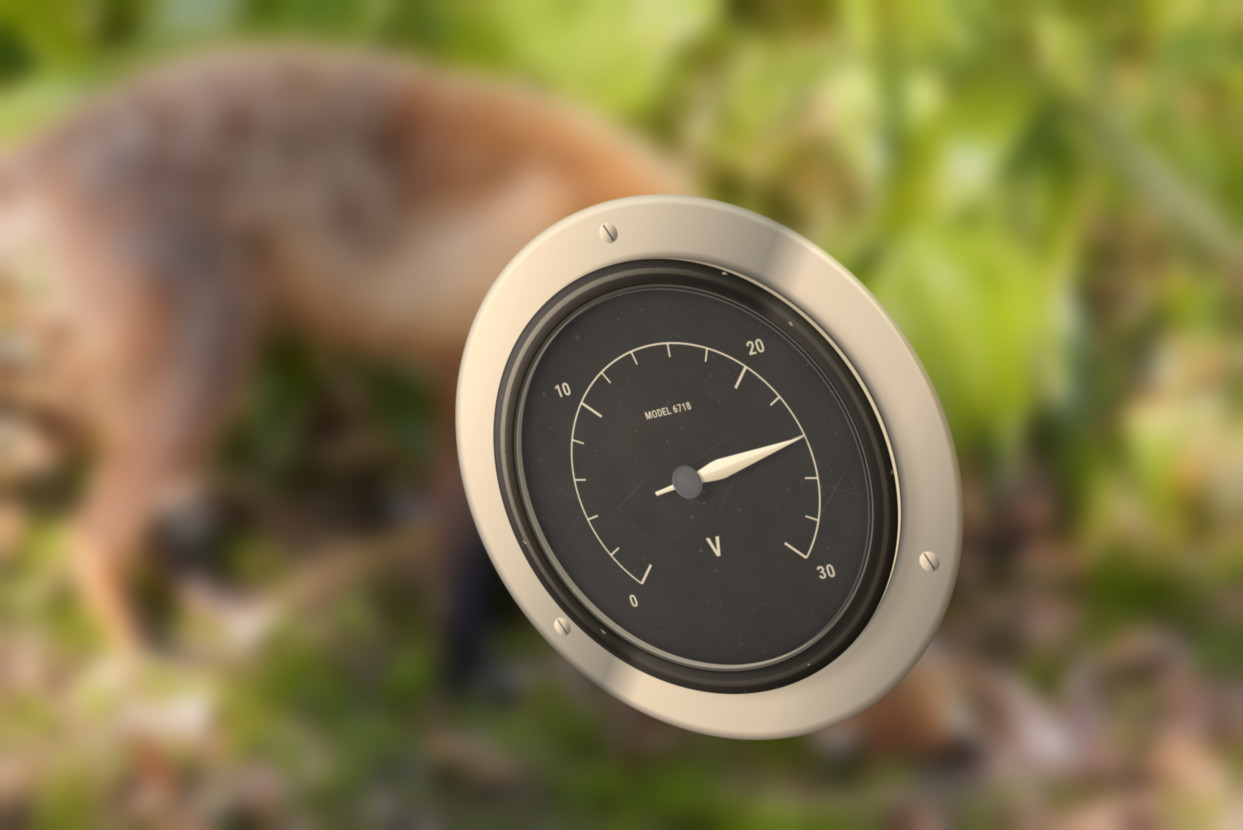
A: 24,V
